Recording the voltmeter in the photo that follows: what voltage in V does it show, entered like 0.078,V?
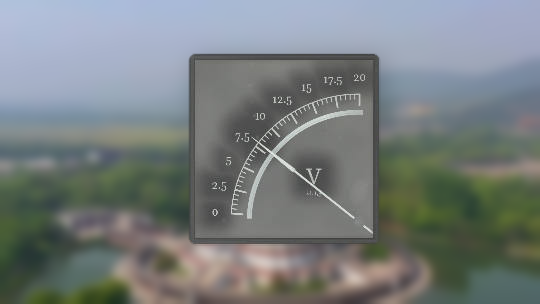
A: 8,V
